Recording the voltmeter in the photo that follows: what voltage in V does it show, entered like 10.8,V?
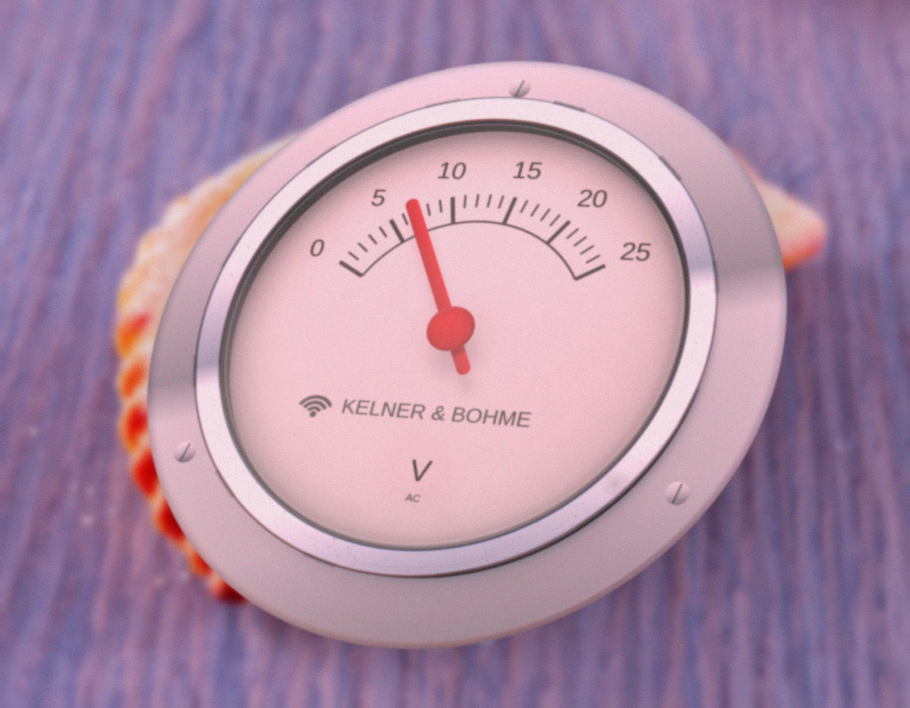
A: 7,V
